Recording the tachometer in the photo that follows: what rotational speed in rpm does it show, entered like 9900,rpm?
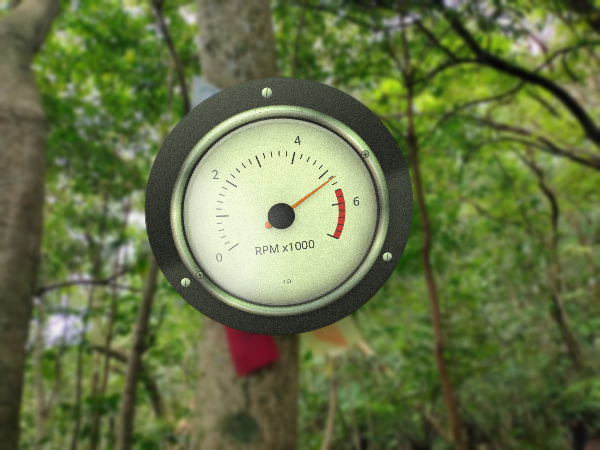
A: 5200,rpm
